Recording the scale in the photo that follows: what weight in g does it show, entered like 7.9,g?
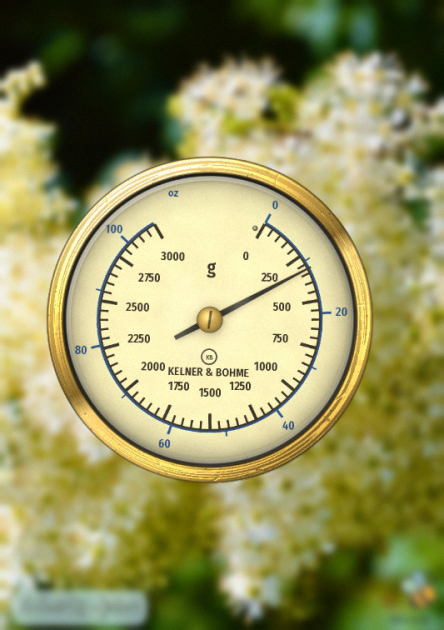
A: 325,g
